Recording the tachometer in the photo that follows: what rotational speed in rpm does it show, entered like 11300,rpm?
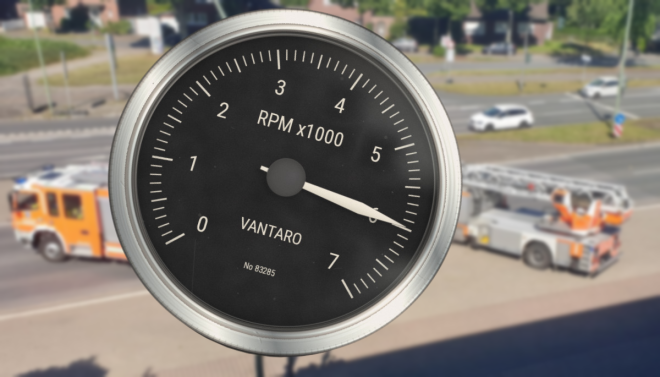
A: 6000,rpm
